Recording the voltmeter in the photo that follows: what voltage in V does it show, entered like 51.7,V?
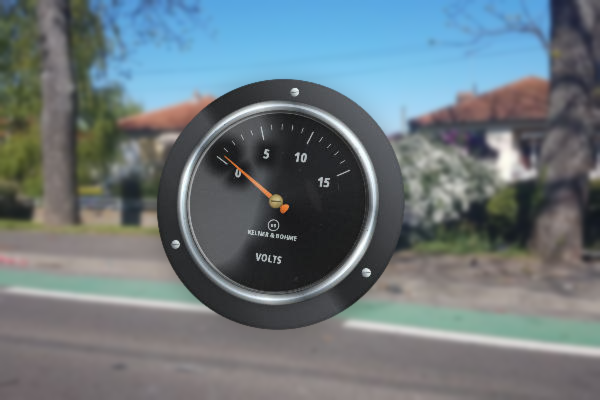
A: 0.5,V
